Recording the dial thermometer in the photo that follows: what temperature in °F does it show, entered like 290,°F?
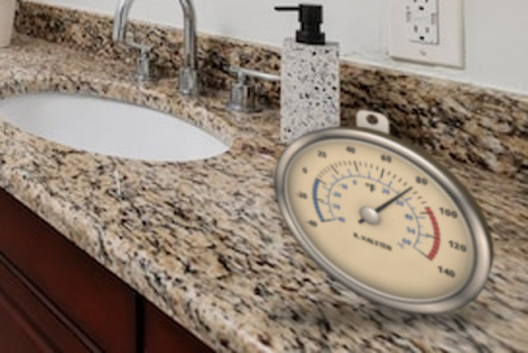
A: 80,°F
